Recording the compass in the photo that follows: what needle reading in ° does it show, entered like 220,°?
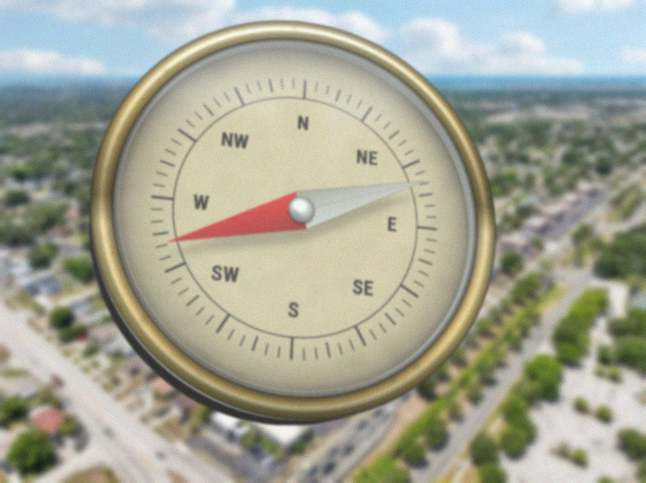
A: 250,°
